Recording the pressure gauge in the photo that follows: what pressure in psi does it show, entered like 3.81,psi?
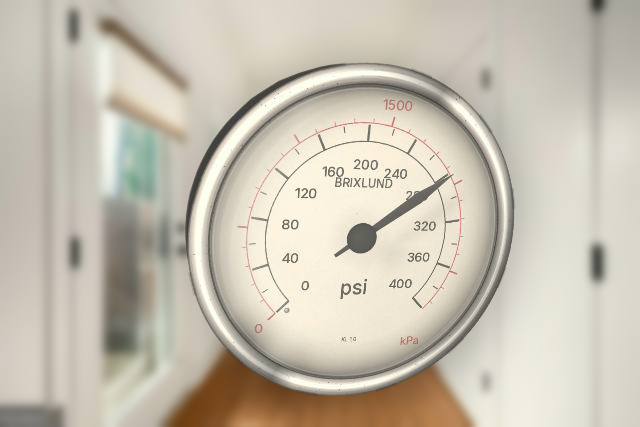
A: 280,psi
